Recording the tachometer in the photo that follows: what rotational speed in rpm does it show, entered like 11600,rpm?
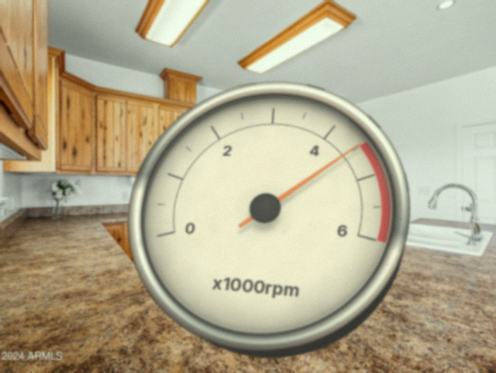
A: 4500,rpm
